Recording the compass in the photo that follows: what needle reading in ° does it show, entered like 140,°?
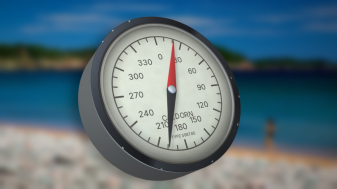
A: 20,°
